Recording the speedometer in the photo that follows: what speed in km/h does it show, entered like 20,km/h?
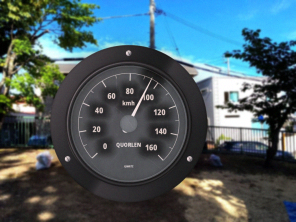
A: 95,km/h
